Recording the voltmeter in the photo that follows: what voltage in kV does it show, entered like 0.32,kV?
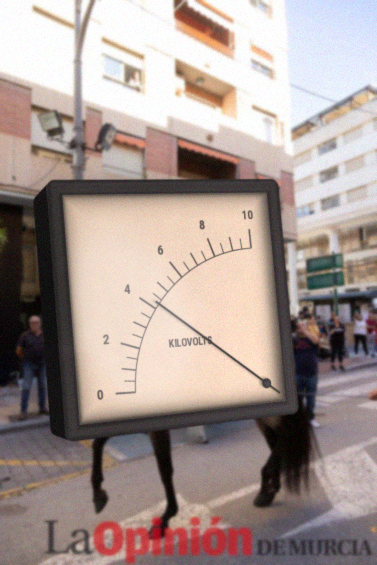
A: 4.25,kV
